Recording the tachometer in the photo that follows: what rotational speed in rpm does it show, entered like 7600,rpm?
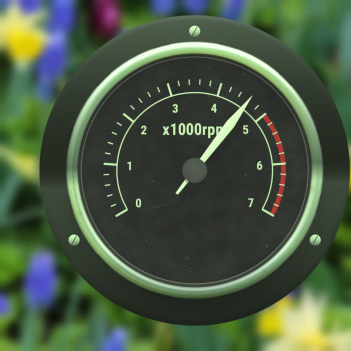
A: 4600,rpm
